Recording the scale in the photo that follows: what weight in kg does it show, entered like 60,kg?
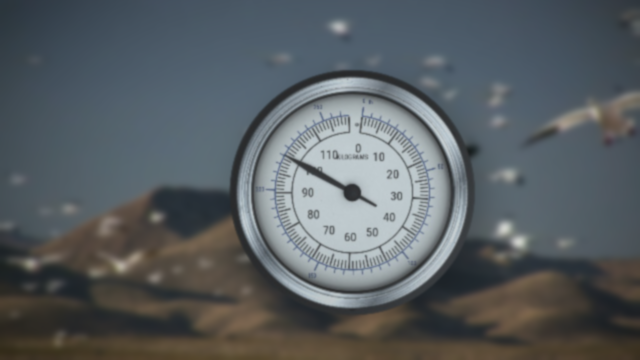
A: 100,kg
